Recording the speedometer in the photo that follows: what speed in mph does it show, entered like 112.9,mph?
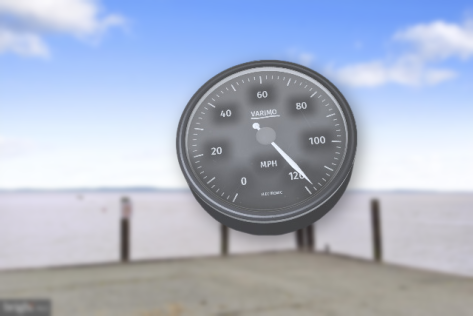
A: 118,mph
